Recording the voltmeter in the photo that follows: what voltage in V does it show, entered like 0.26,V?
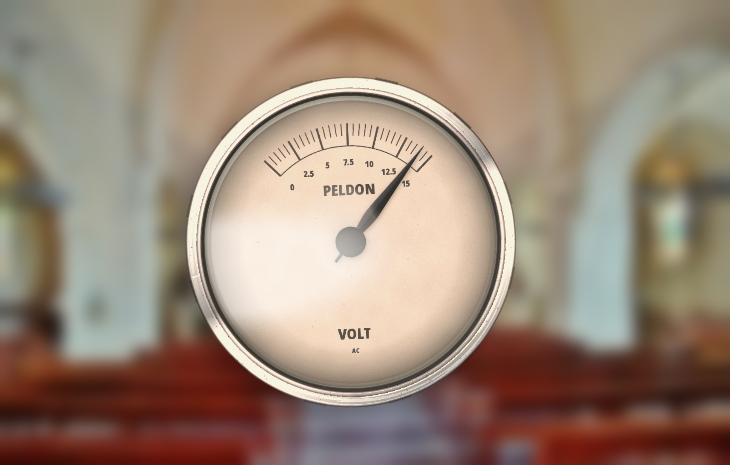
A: 14,V
